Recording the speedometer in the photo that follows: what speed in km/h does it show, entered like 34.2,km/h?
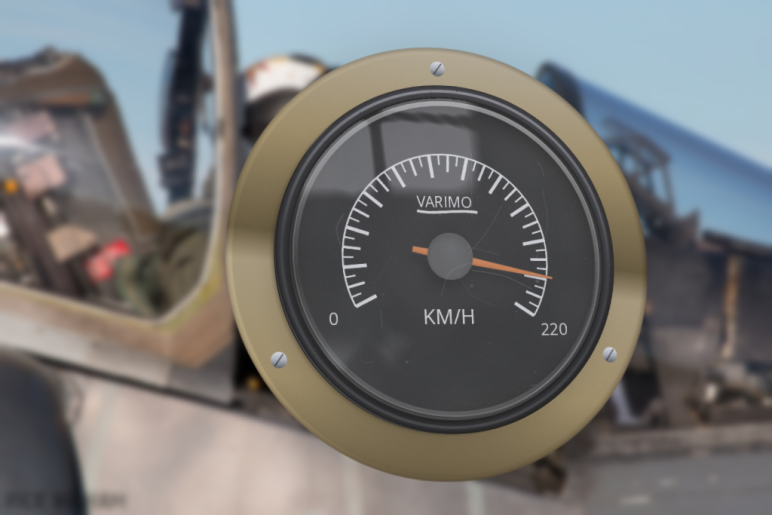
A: 200,km/h
